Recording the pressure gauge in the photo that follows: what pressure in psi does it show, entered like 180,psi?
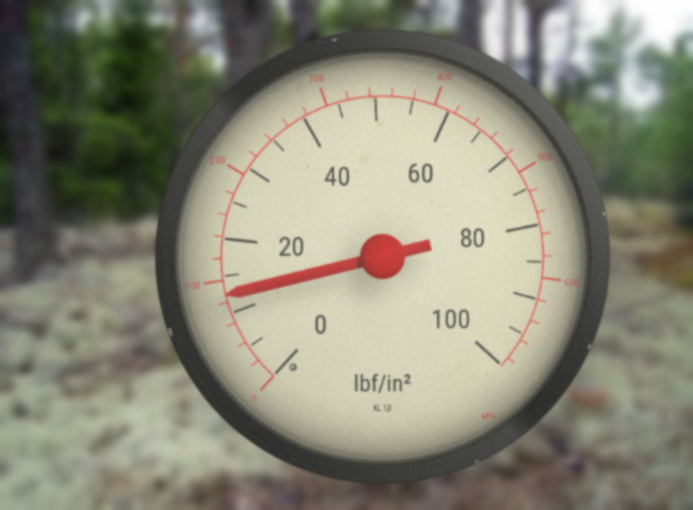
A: 12.5,psi
